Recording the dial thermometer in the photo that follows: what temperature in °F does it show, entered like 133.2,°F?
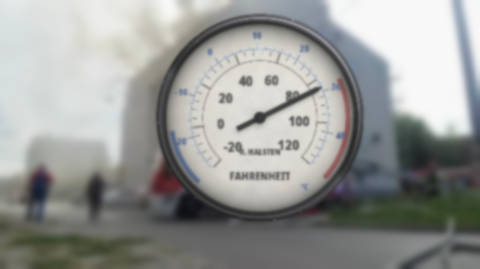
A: 84,°F
